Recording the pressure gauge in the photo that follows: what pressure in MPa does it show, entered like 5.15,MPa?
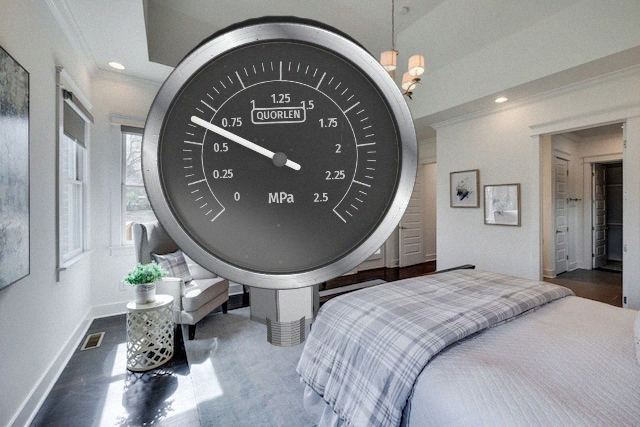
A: 0.65,MPa
